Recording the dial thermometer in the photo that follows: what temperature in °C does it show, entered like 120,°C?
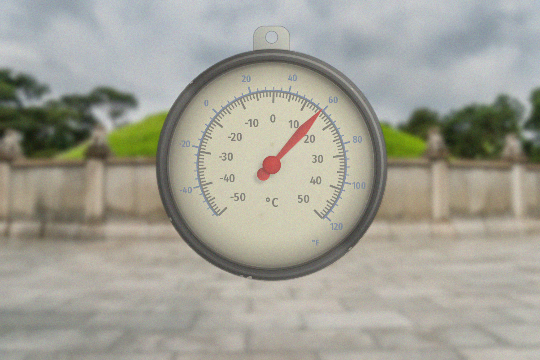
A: 15,°C
